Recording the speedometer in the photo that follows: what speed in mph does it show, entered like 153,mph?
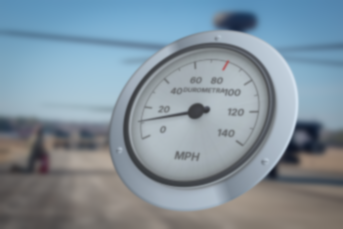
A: 10,mph
